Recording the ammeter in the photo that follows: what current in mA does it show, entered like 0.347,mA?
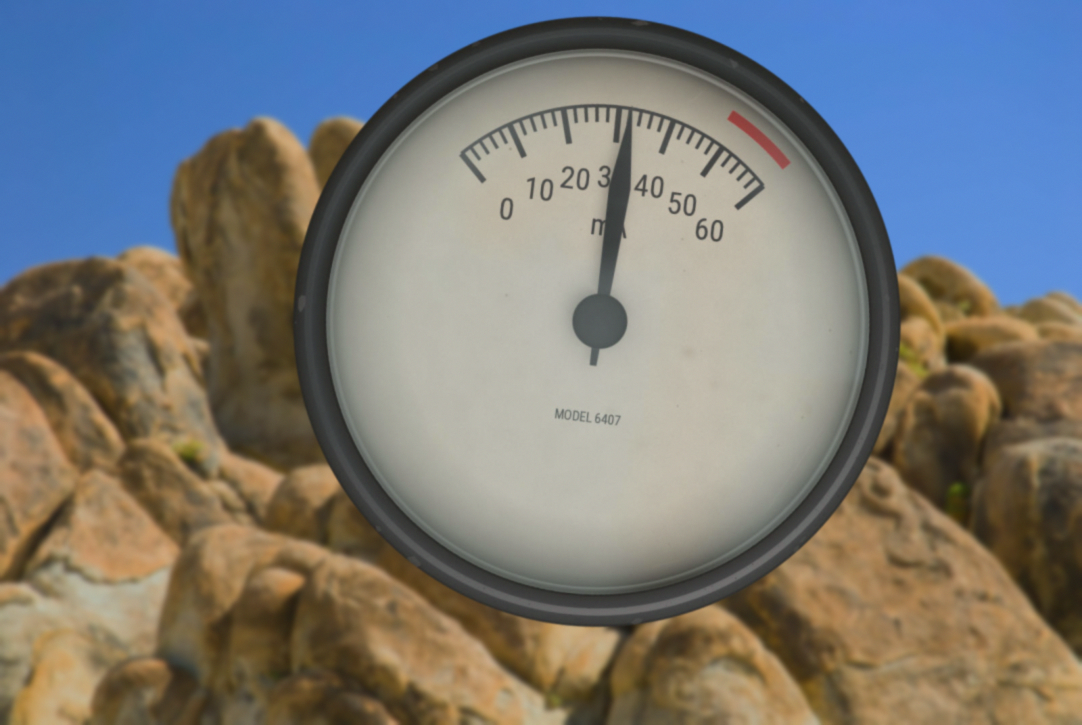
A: 32,mA
